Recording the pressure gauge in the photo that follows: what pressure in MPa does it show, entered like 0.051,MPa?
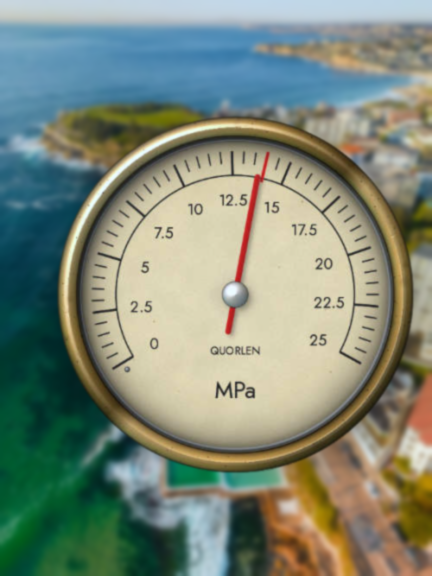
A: 13.75,MPa
